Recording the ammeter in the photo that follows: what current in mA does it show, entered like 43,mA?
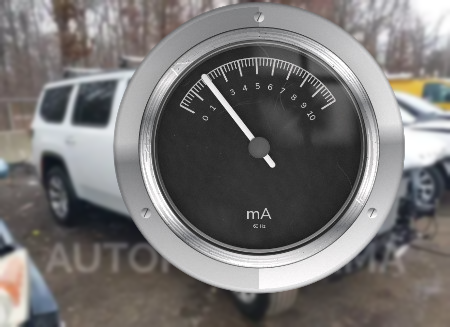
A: 2,mA
